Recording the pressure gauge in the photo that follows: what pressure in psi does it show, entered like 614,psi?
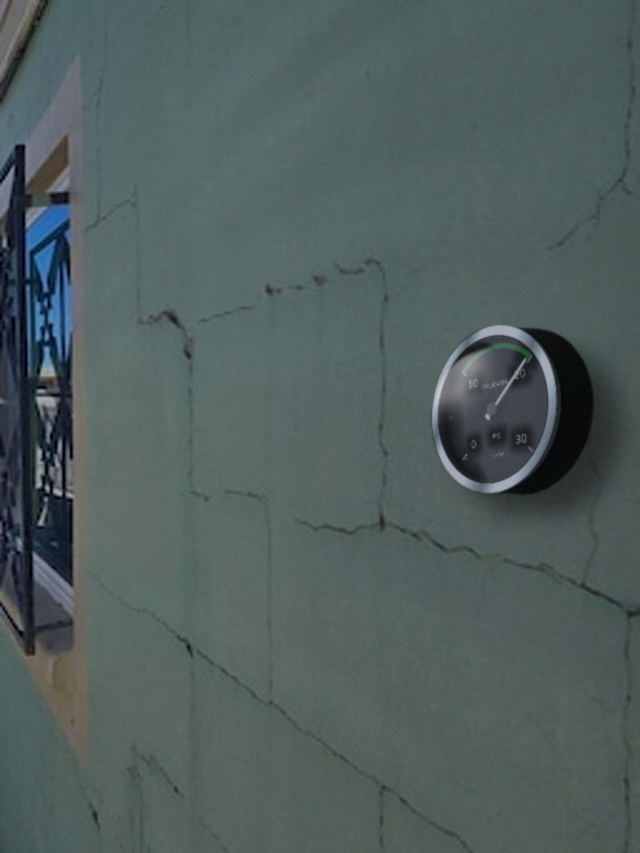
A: 20,psi
